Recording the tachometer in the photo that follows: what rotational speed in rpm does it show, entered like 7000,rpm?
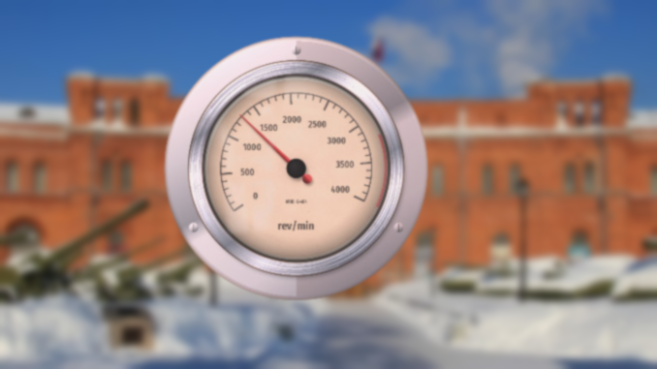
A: 1300,rpm
